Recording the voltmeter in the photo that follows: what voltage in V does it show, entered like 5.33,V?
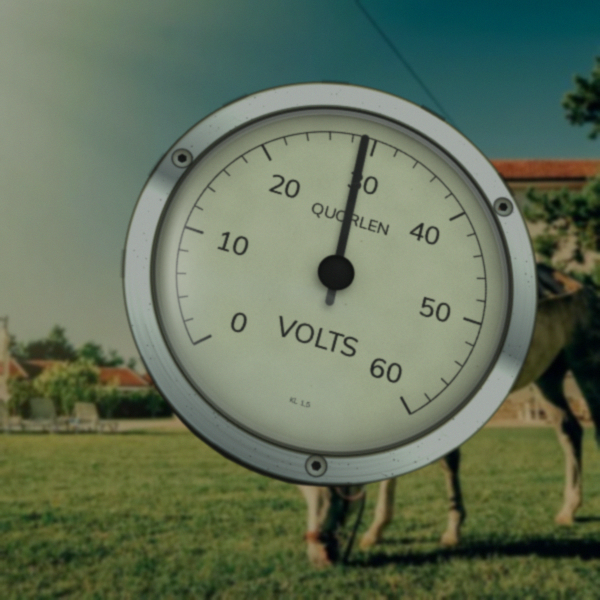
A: 29,V
